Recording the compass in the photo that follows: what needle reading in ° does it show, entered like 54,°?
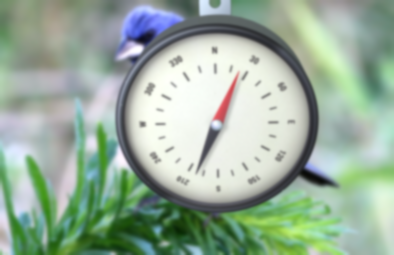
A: 22.5,°
